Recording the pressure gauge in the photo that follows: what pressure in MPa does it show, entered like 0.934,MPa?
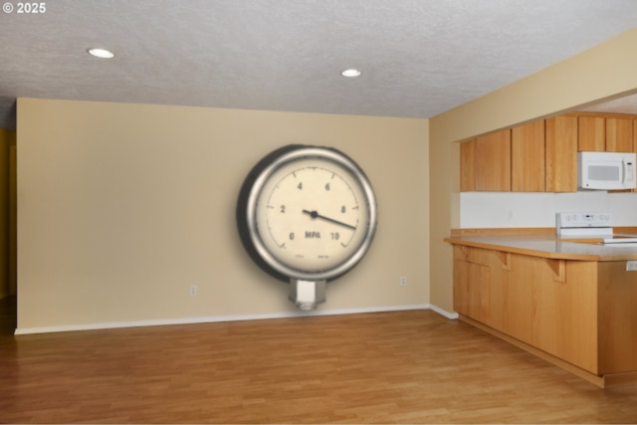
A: 9,MPa
